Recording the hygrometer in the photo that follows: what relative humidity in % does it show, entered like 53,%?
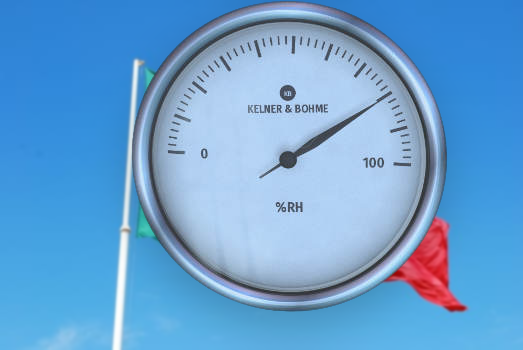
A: 80,%
